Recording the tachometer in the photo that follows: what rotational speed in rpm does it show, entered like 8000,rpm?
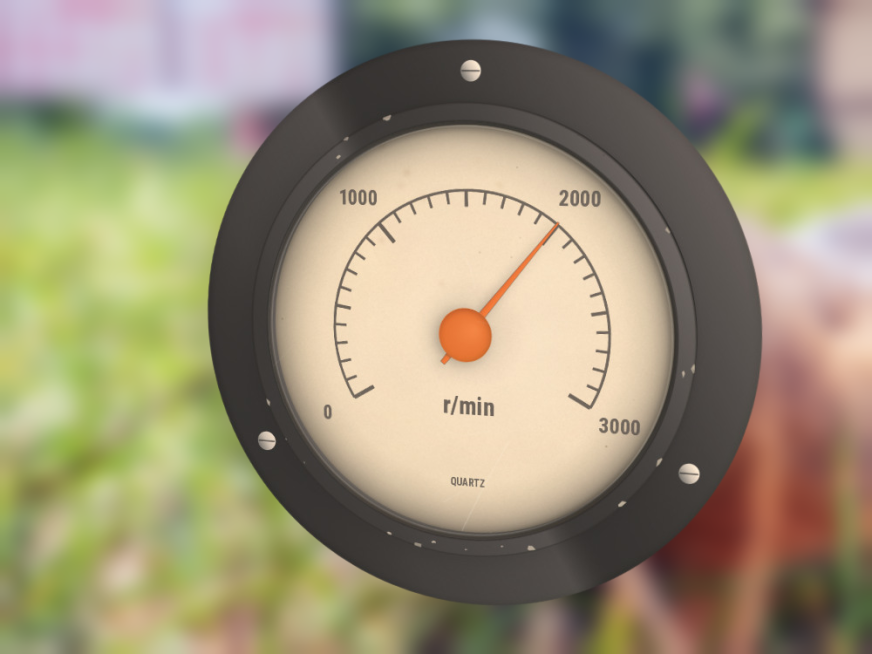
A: 2000,rpm
